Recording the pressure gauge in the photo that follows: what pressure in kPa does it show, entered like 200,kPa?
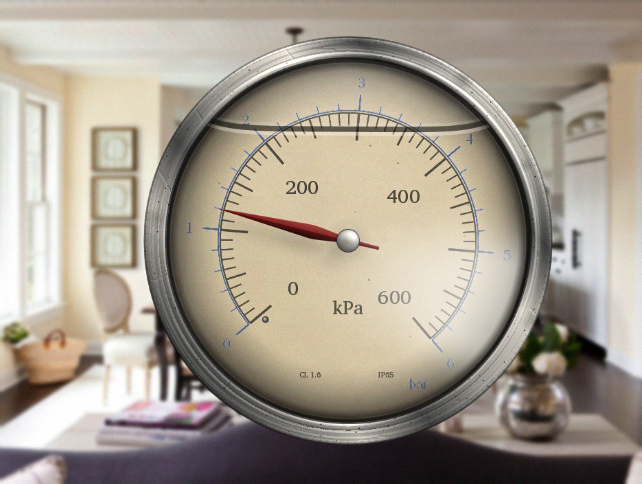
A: 120,kPa
